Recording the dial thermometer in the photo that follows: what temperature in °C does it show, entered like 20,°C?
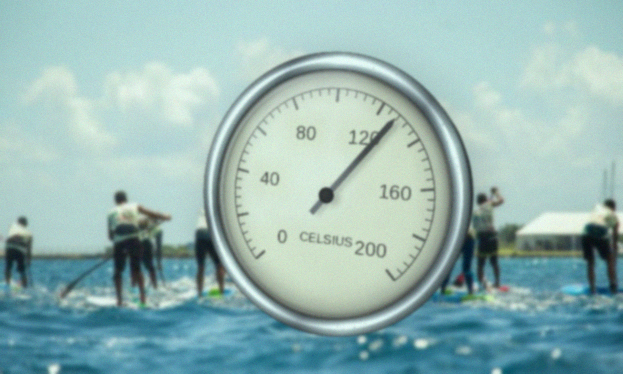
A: 128,°C
